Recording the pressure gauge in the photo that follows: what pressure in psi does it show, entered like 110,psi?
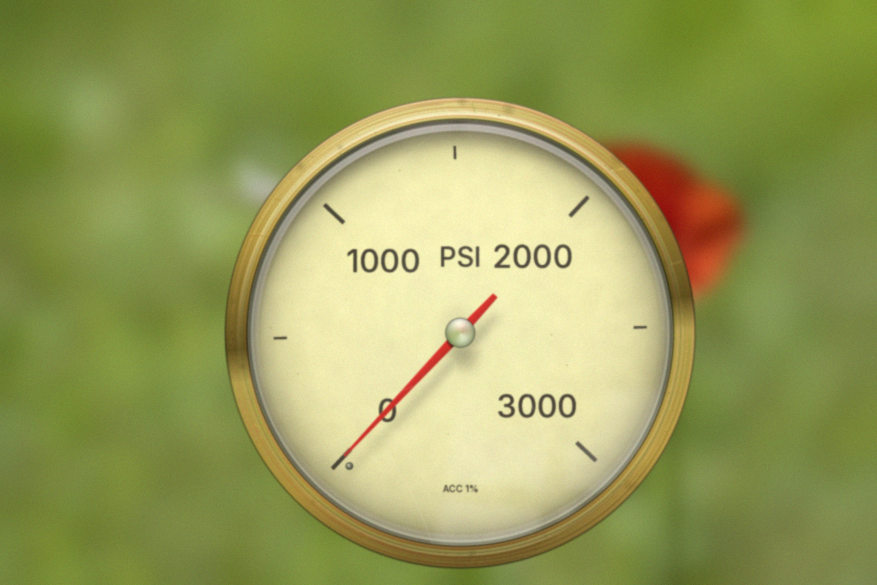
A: 0,psi
